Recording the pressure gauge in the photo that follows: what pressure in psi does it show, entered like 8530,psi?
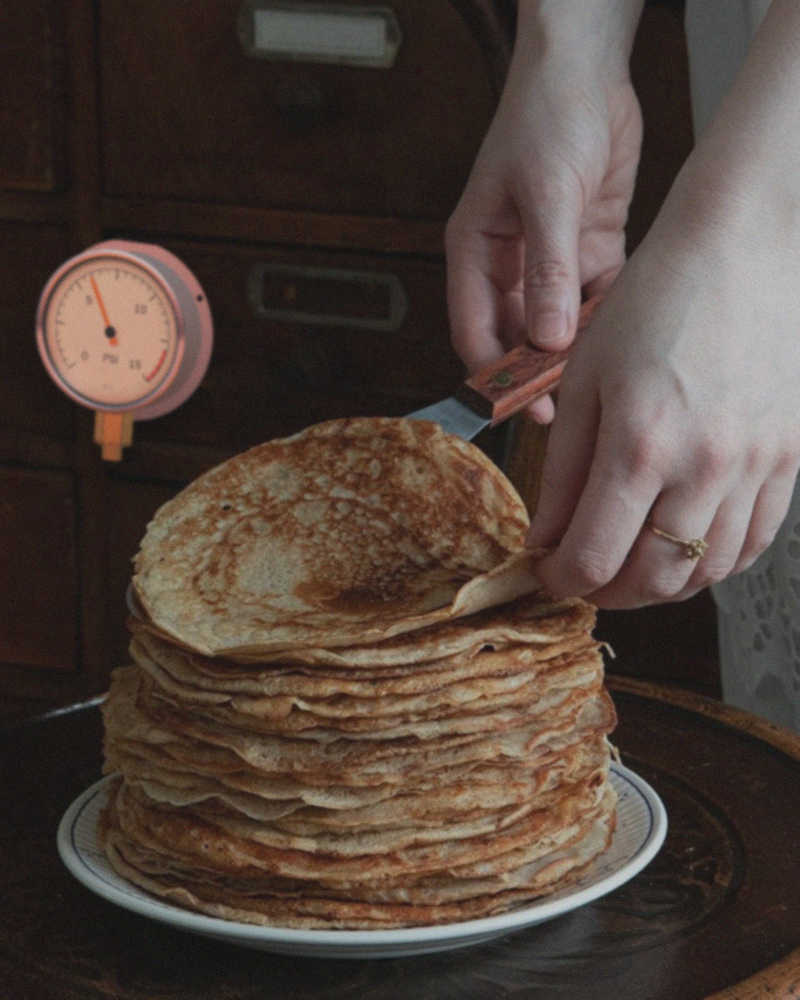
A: 6,psi
